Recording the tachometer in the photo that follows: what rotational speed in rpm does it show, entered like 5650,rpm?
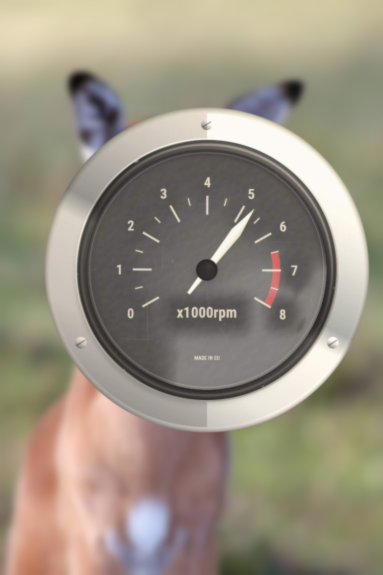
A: 5250,rpm
